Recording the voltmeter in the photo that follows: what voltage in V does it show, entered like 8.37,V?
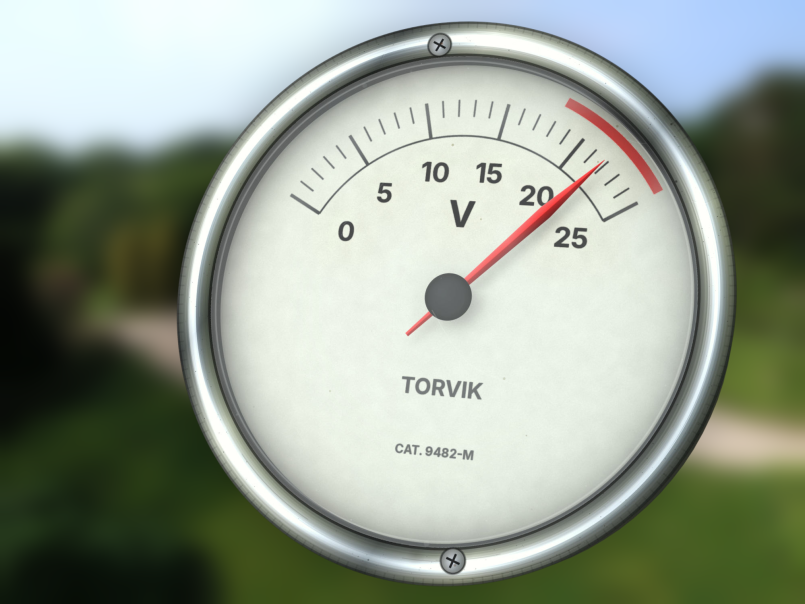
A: 22,V
